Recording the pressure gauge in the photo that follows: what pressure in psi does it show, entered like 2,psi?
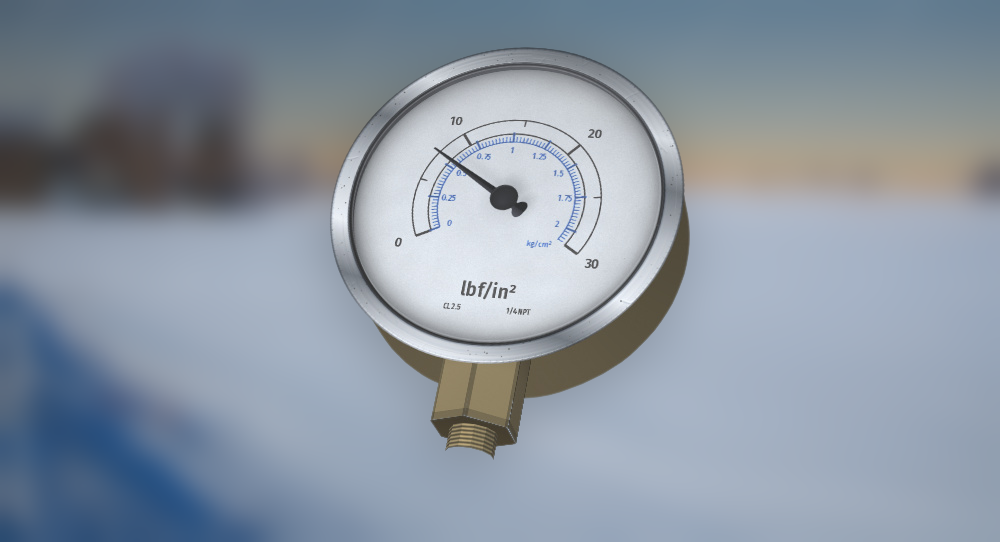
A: 7.5,psi
